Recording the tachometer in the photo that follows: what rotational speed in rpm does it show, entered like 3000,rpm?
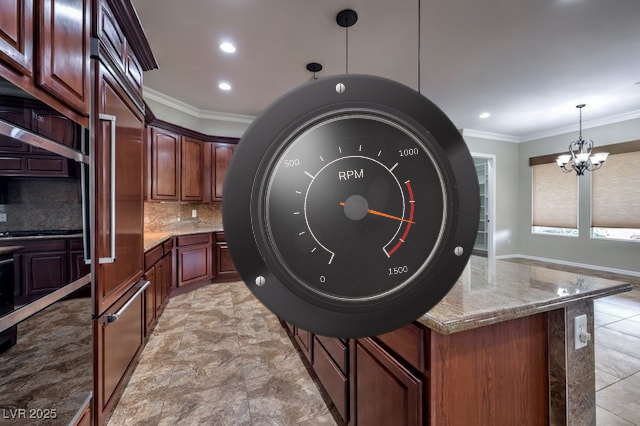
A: 1300,rpm
